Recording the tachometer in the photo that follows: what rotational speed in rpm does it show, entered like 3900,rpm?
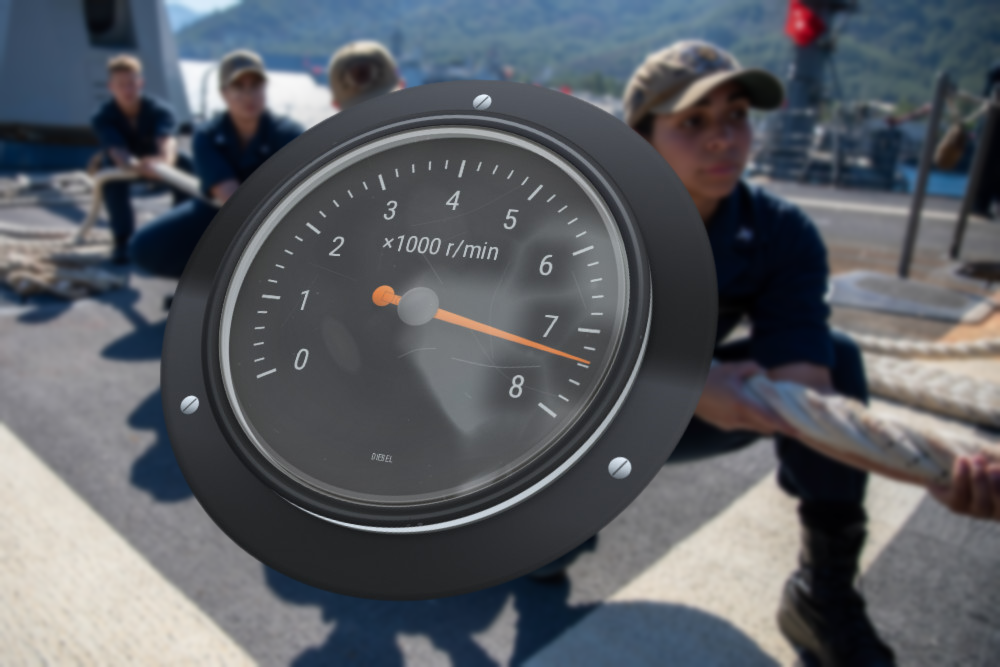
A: 7400,rpm
